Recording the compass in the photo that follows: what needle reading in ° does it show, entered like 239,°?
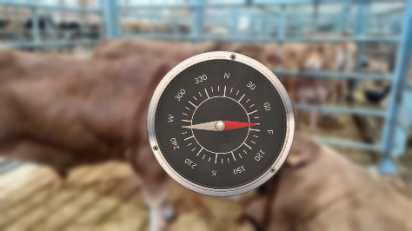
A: 80,°
